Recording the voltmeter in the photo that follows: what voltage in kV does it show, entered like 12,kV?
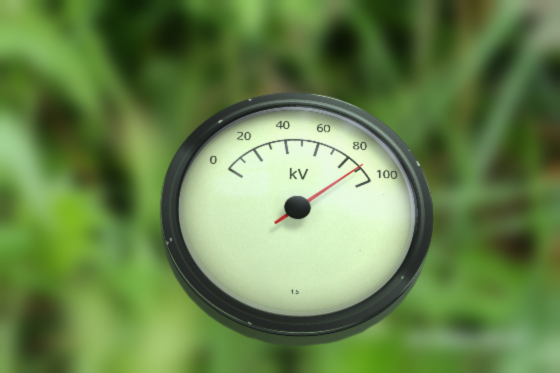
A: 90,kV
